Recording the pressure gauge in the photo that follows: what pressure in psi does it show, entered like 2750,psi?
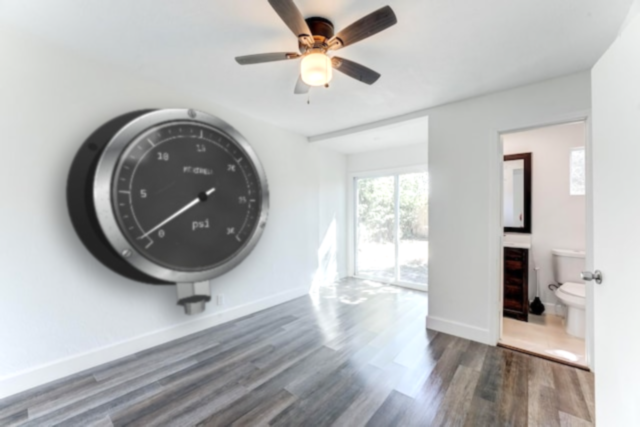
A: 1,psi
